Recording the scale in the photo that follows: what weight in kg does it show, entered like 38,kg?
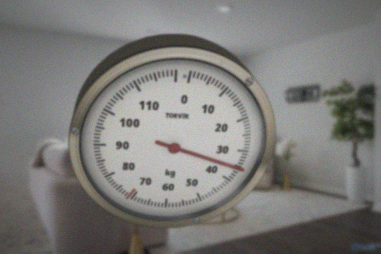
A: 35,kg
